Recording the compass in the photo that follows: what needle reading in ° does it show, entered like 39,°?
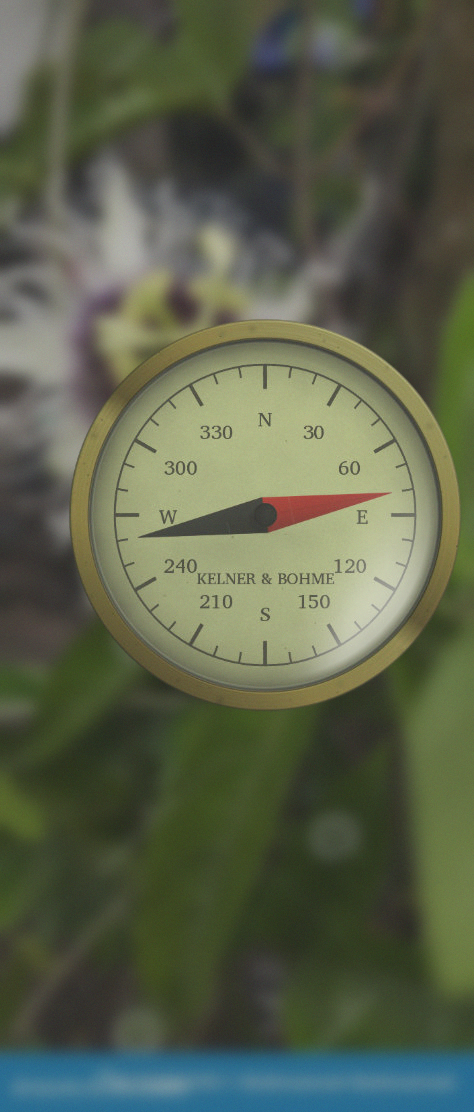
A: 80,°
